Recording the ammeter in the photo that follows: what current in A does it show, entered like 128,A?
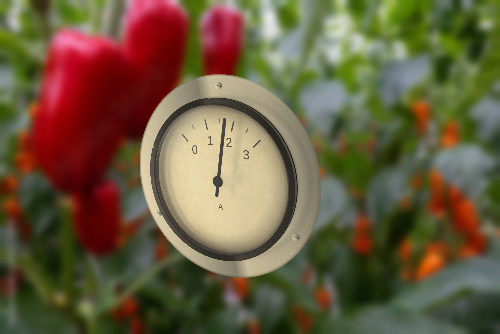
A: 1.75,A
